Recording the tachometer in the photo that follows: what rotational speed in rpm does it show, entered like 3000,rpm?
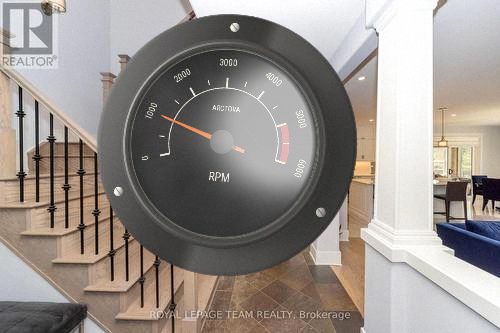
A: 1000,rpm
